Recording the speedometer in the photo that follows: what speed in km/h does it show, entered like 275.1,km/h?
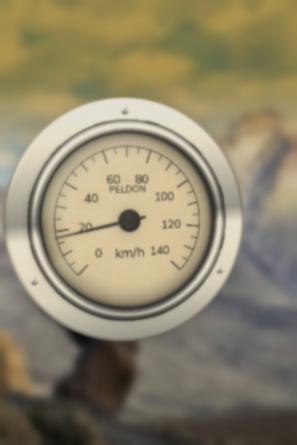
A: 17.5,km/h
